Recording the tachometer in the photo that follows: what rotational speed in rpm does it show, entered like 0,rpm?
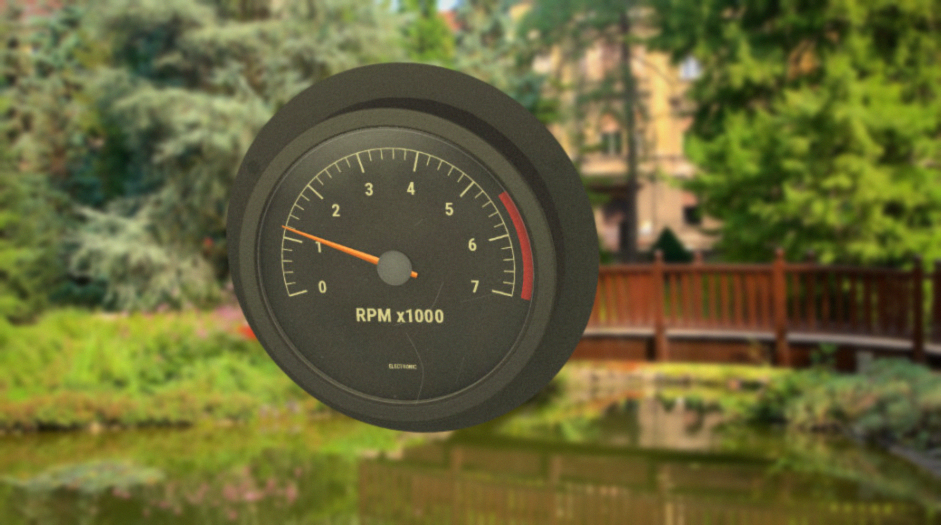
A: 1200,rpm
